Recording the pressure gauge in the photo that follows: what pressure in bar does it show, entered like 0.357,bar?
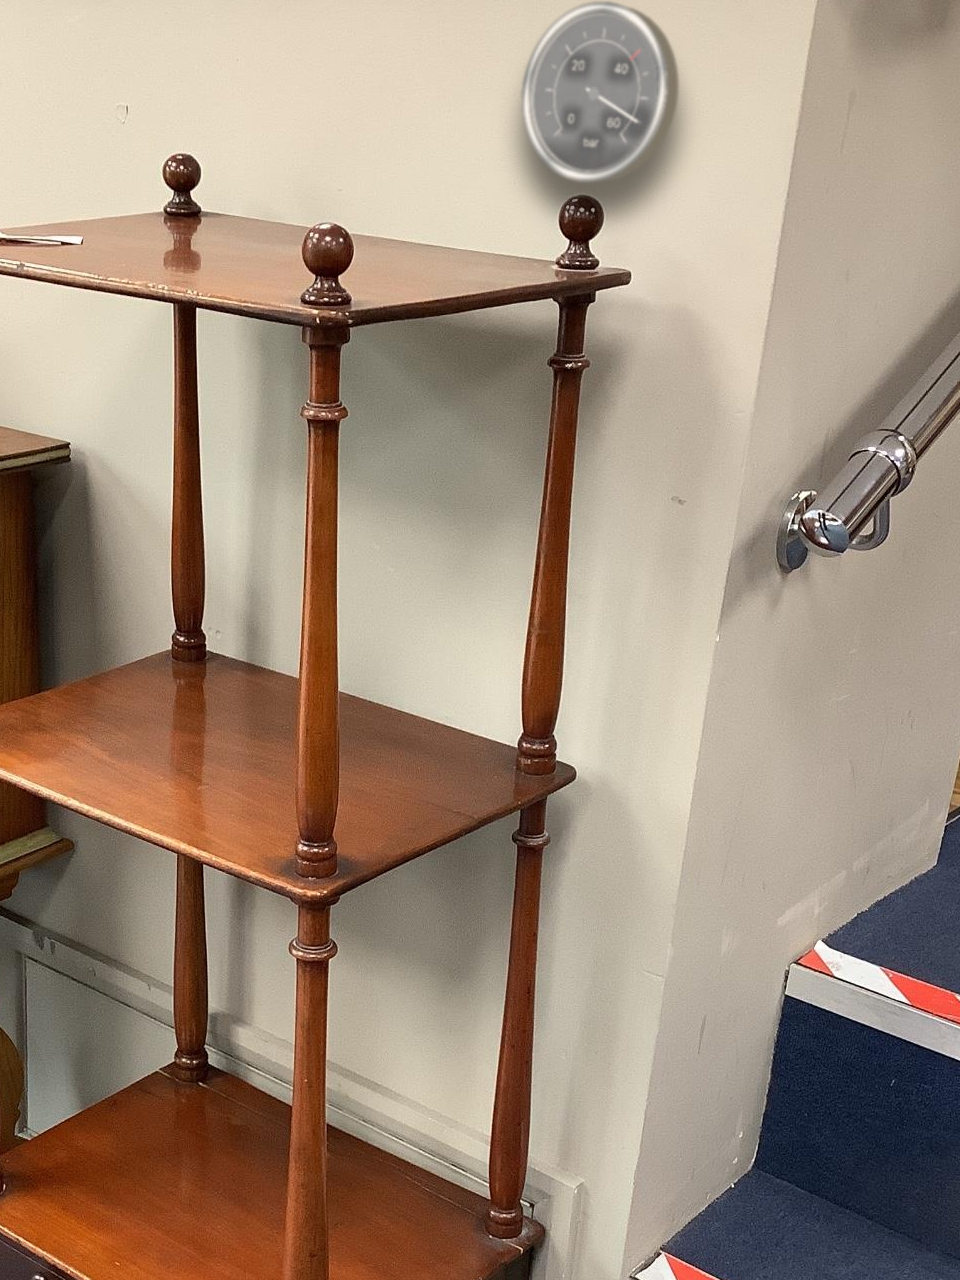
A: 55,bar
